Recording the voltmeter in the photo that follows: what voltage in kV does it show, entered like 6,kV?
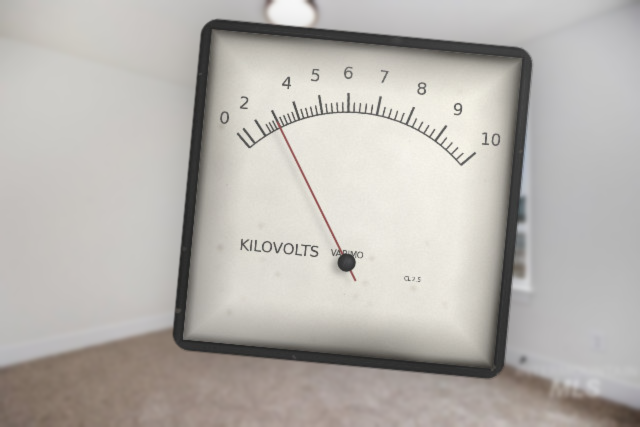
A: 3,kV
